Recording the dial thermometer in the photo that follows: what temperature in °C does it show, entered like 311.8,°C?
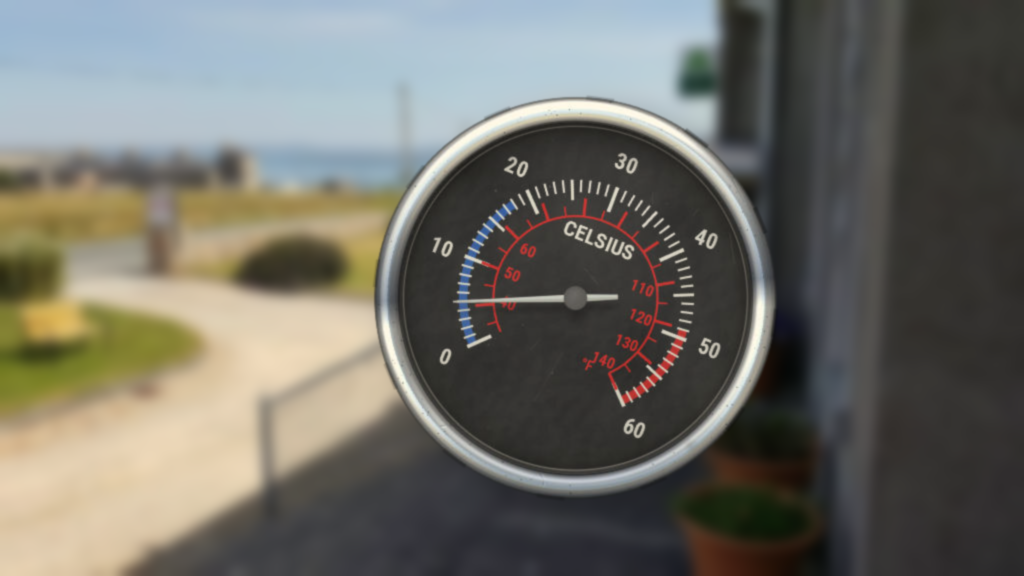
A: 5,°C
